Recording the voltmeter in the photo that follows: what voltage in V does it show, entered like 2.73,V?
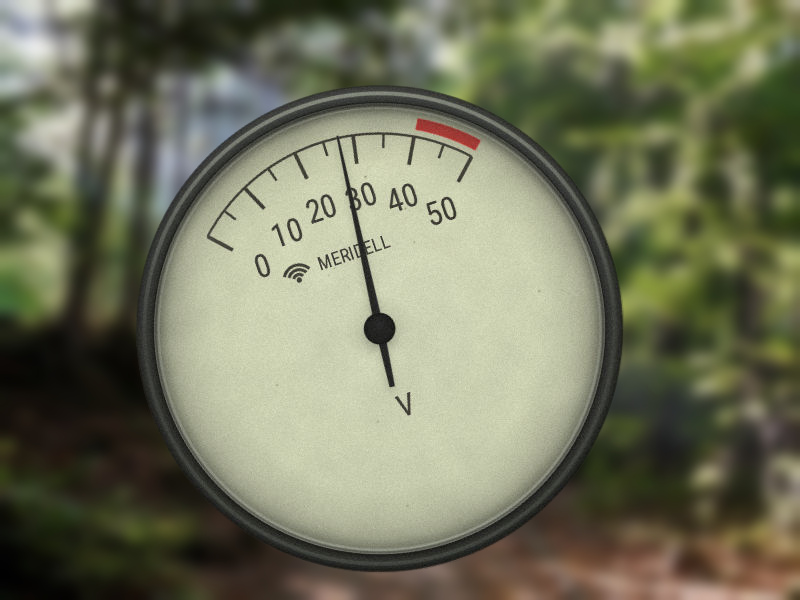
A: 27.5,V
